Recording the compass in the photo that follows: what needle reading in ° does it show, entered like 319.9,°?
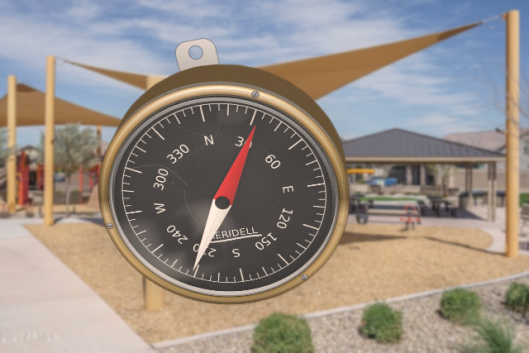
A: 32.5,°
